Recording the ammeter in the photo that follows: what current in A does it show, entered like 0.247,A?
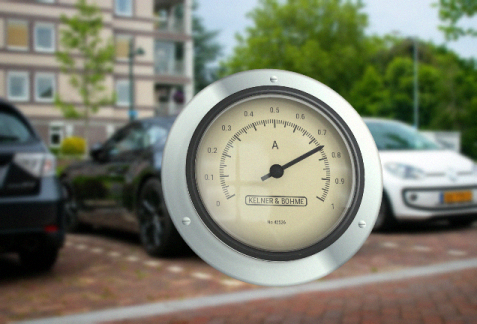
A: 0.75,A
